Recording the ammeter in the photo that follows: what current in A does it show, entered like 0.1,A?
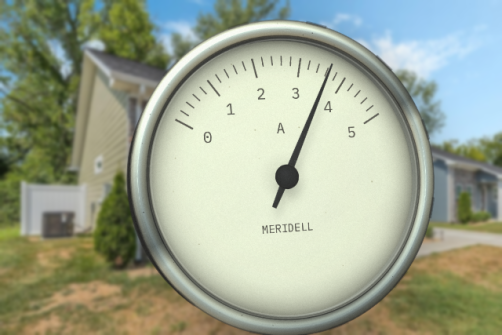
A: 3.6,A
